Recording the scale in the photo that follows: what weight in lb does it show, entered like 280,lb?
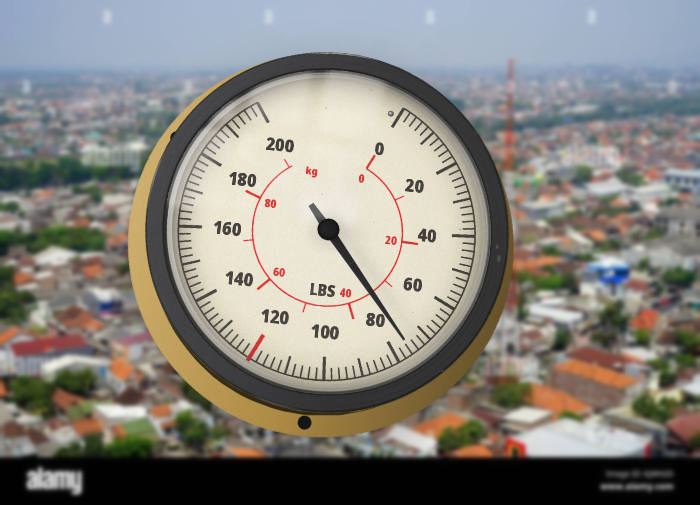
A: 76,lb
